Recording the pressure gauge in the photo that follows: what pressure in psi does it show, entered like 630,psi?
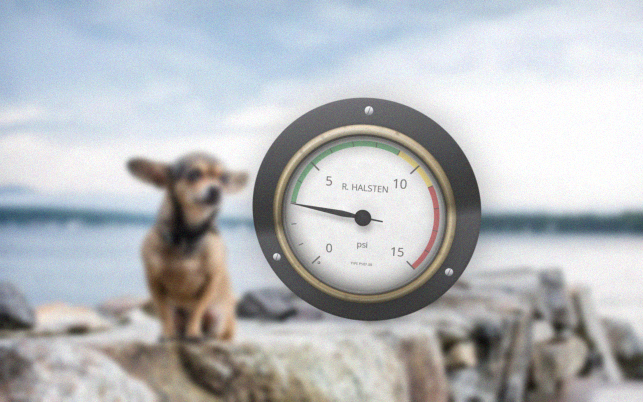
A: 3,psi
